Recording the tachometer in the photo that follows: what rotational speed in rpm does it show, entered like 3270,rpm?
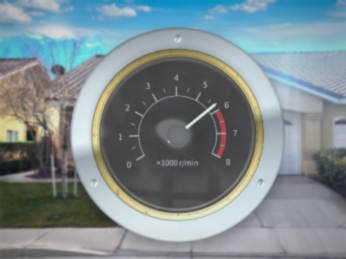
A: 5750,rpm
